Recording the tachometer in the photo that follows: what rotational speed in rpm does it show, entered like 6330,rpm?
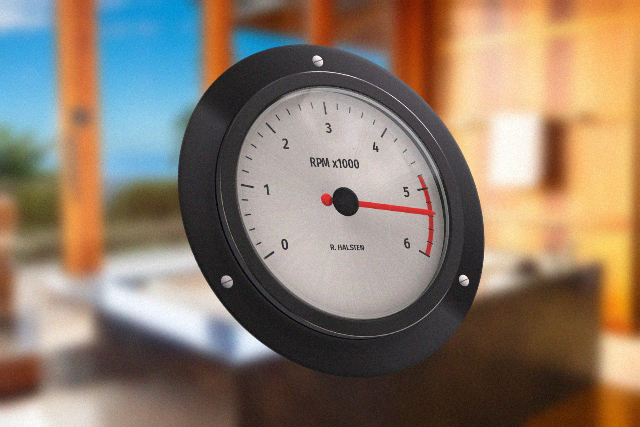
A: 5400,rpm
